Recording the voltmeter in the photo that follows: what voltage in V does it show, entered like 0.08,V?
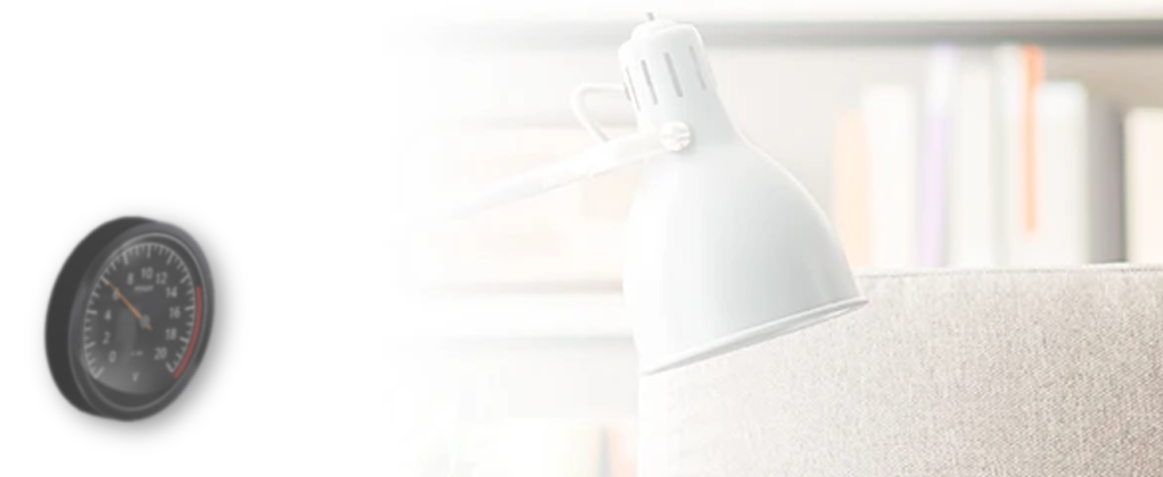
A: 6,V
